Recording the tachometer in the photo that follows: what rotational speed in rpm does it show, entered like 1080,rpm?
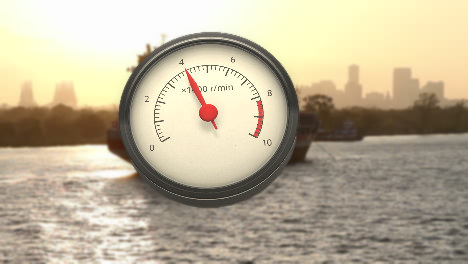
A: 4000,rpm
